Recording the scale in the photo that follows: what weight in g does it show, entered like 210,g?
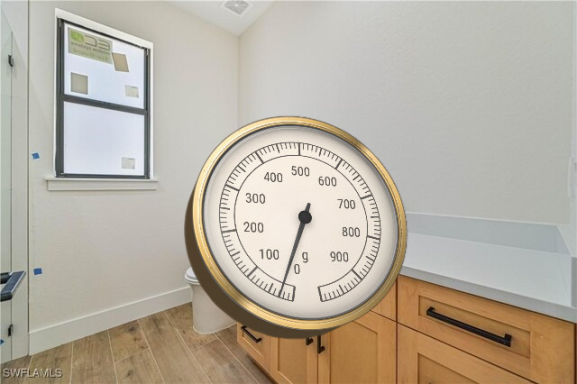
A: 30,g
